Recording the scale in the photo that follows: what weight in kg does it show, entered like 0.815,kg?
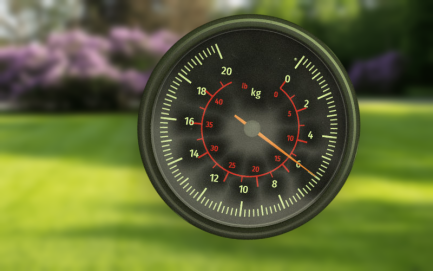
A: 6,kg
